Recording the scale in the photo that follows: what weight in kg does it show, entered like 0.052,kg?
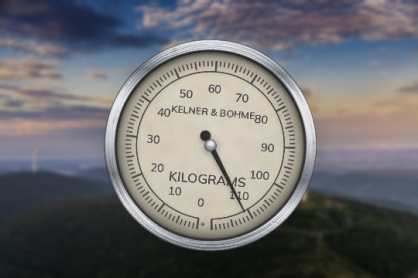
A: 111,kg
